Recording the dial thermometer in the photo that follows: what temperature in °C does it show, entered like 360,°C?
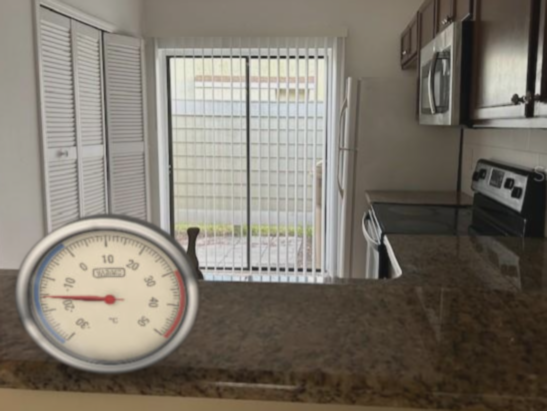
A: -15,°C
